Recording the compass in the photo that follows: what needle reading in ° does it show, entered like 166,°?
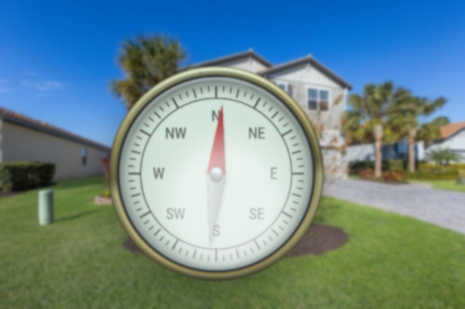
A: 5,°
